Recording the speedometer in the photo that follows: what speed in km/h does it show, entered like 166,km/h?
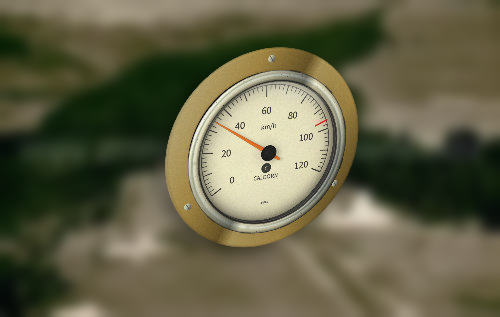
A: 34,km/h
